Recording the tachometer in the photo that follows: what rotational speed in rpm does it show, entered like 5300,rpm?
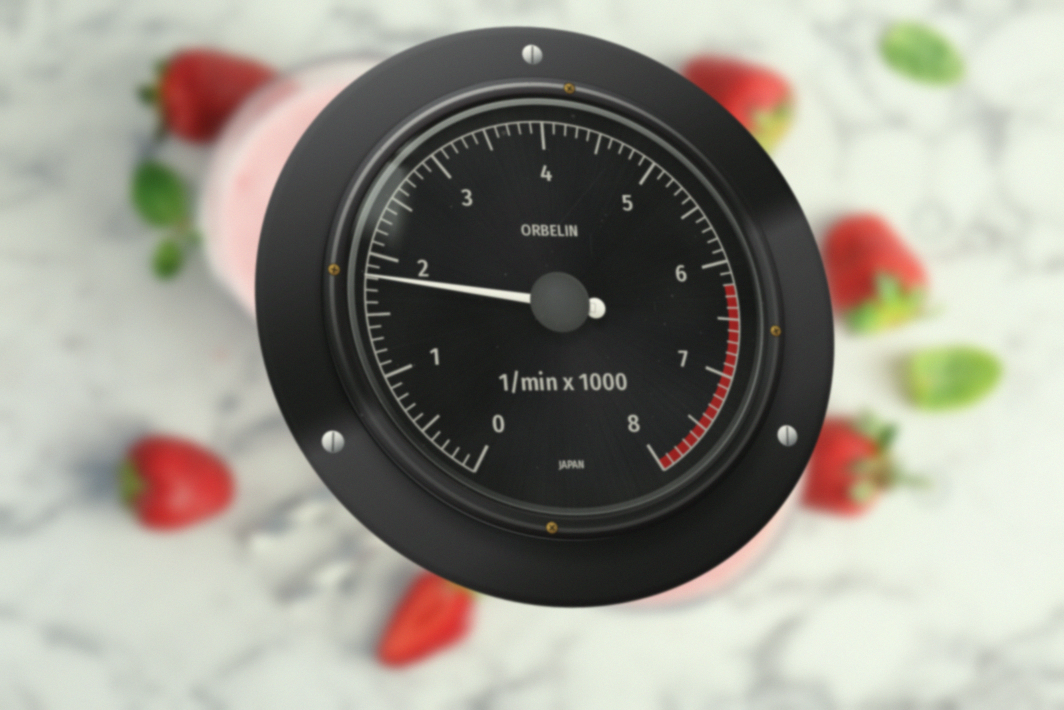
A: 1800,rpm
